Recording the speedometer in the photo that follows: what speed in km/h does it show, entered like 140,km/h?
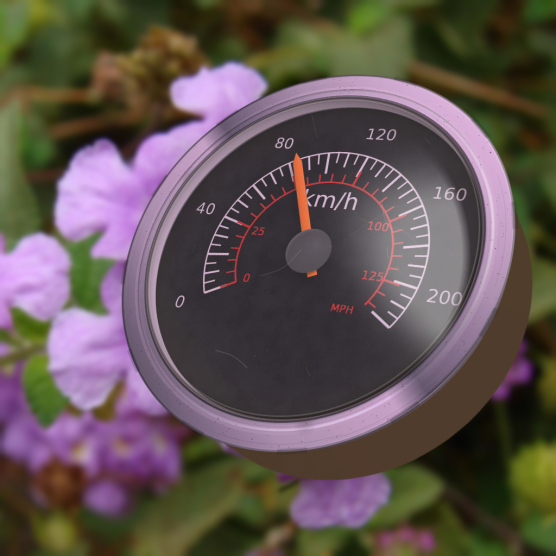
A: 85,km/h
